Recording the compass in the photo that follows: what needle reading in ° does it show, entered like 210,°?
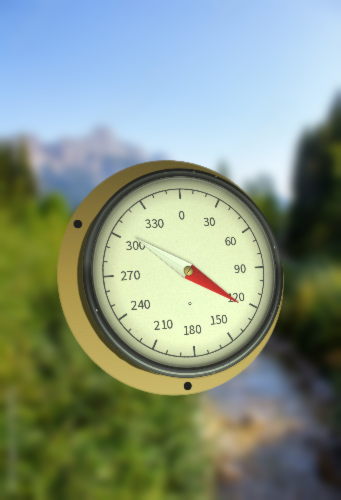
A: 125,°
